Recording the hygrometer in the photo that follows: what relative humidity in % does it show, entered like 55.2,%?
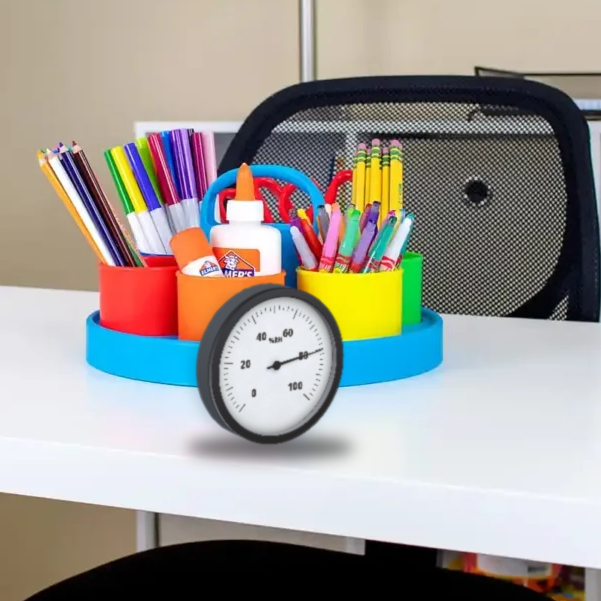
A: 80,%
